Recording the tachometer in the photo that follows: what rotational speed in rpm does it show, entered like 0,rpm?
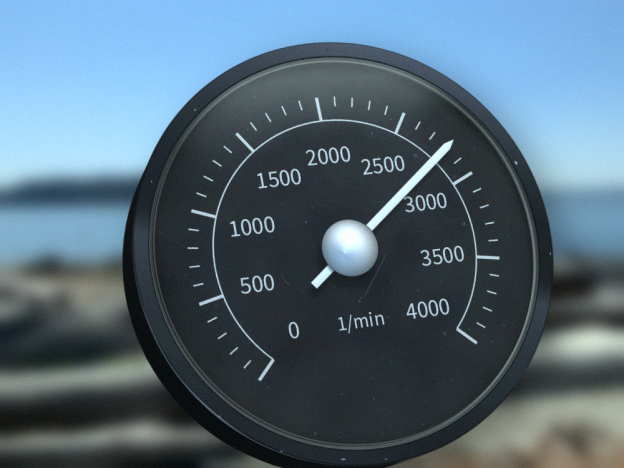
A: 2800,rpm
